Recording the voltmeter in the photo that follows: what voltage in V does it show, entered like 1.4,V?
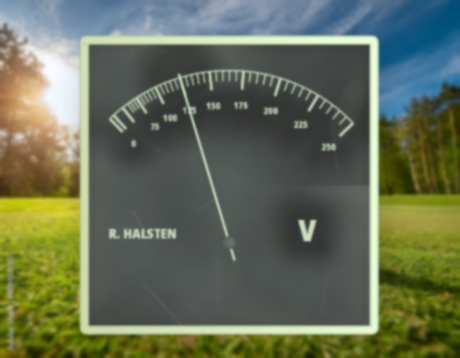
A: 125,V
